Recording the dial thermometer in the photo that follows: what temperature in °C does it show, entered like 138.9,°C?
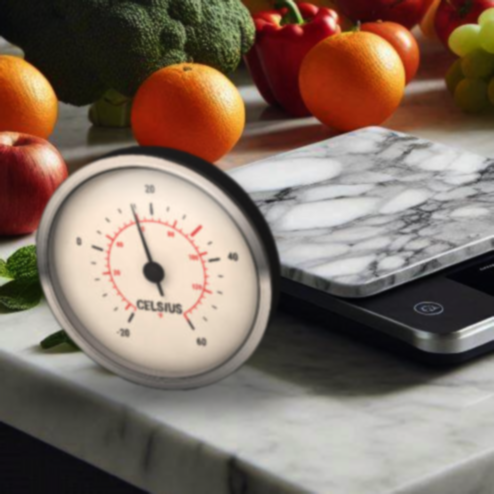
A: 16,°C
